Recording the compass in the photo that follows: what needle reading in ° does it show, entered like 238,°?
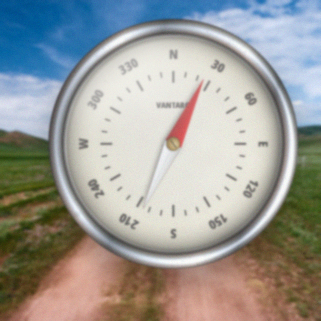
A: 25,°
